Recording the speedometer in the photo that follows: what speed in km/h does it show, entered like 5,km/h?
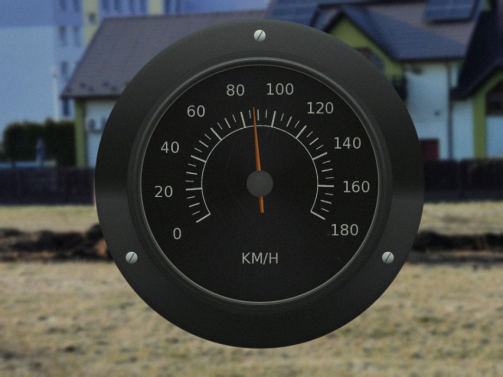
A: 87.5,km/h
